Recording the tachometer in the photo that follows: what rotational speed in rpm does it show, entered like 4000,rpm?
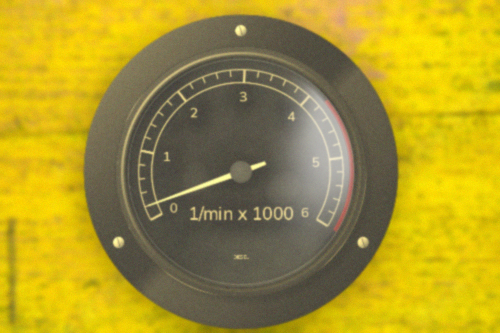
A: 200,rpm
